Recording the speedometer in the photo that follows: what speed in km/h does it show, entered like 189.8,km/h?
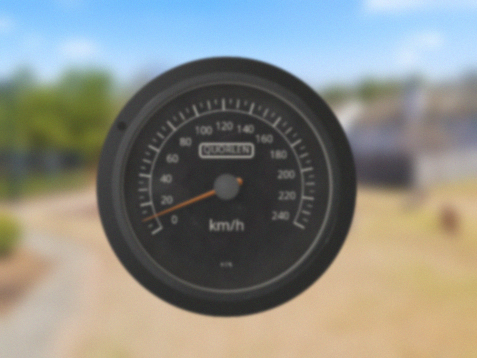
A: 10,km/h
